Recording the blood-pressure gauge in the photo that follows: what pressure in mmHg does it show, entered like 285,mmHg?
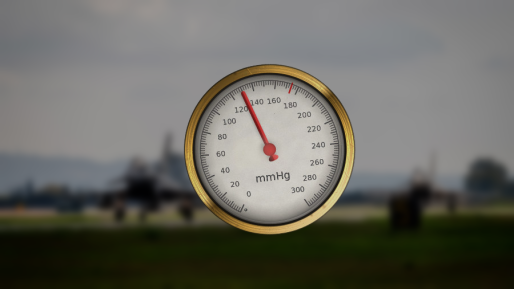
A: 130,mmHg
